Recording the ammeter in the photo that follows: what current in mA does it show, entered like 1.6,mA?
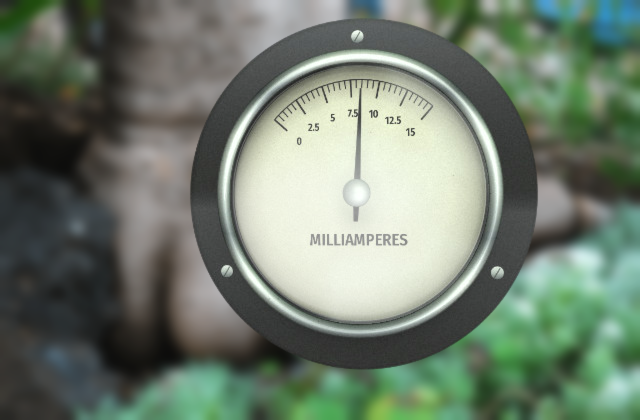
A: 8.5,mA
